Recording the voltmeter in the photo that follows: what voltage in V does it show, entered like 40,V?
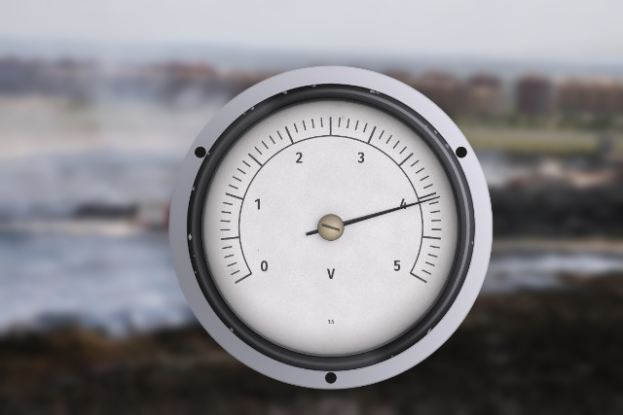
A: 4.05,V
